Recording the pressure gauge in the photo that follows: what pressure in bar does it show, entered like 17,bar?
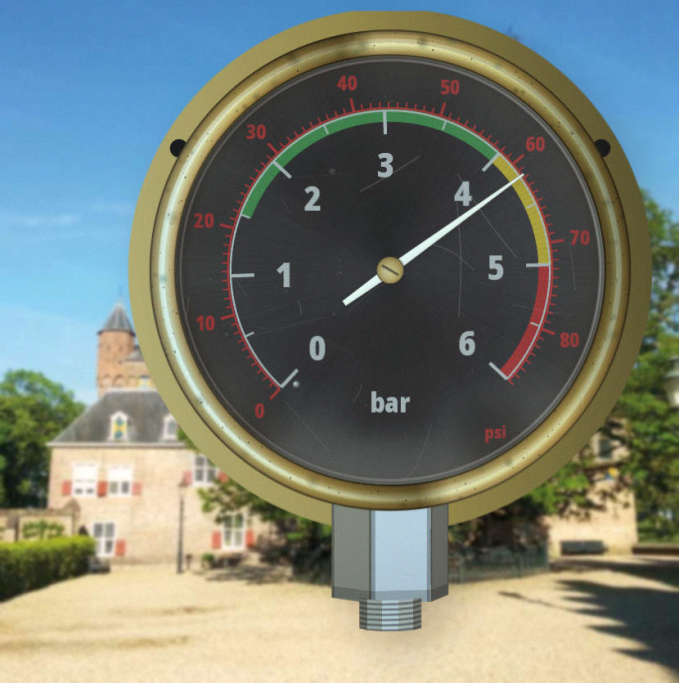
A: 4.25,bar
